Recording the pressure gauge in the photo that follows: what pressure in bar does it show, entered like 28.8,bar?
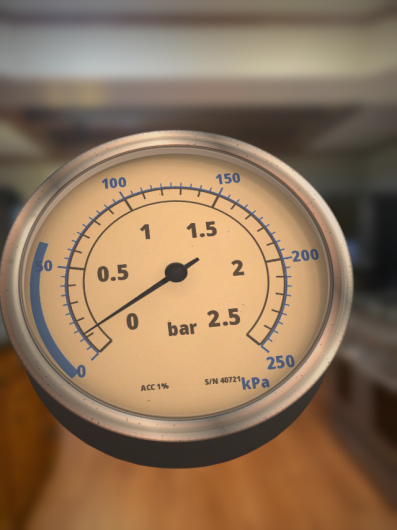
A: 0.1,bar
